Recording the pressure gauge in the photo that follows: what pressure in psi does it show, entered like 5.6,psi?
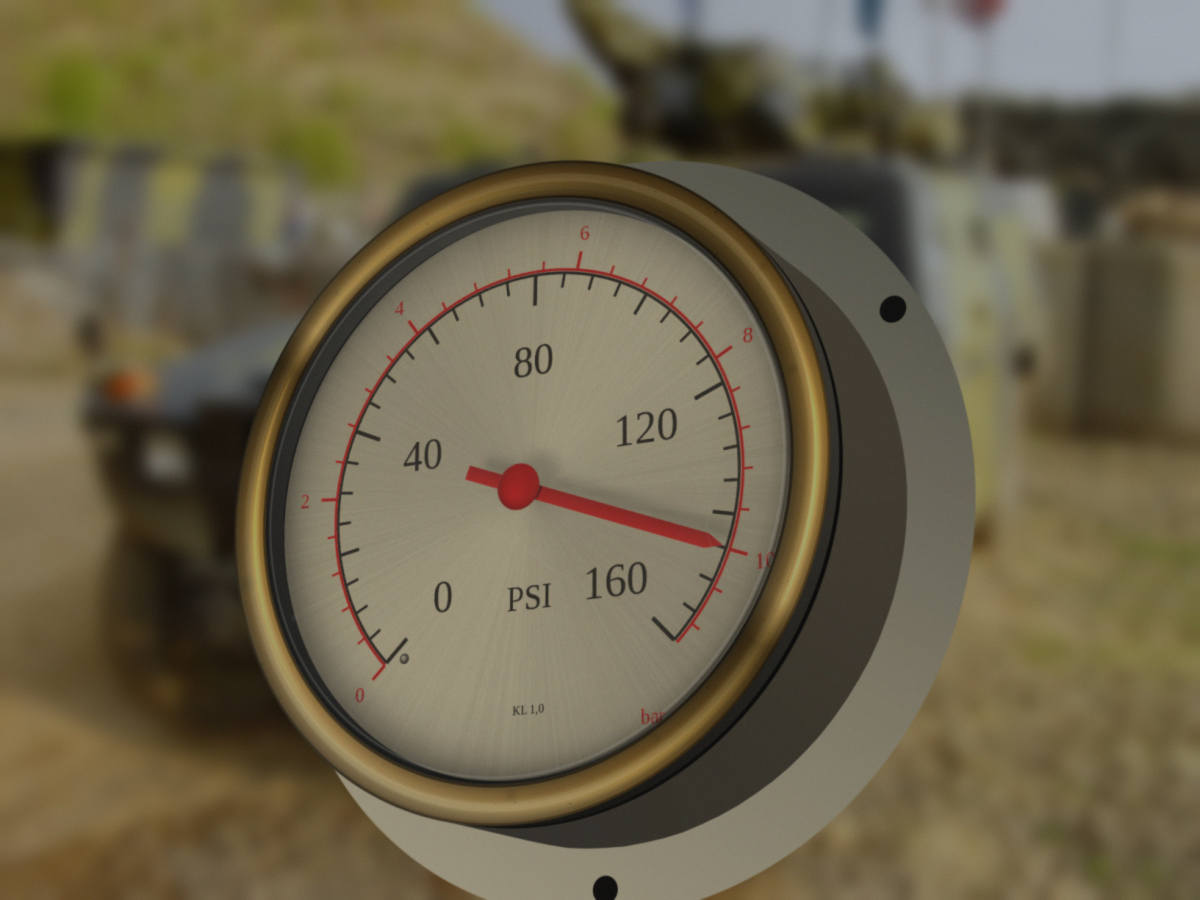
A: 145,psi
